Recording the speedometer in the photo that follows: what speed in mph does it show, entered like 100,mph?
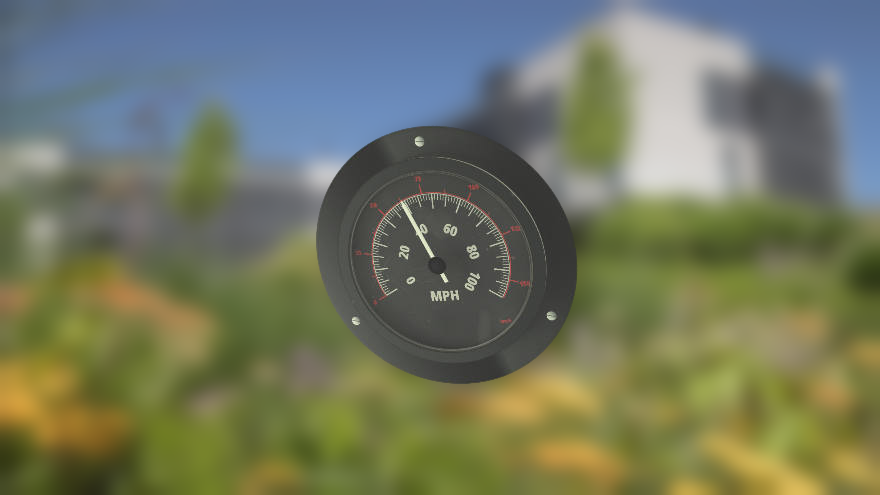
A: 40,mph
